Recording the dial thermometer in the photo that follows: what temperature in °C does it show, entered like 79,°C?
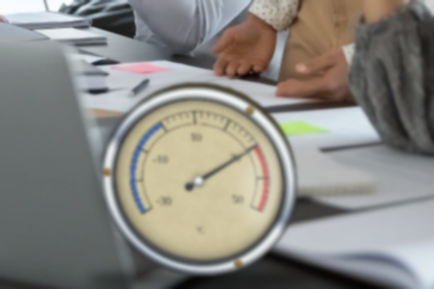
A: 30,°C
